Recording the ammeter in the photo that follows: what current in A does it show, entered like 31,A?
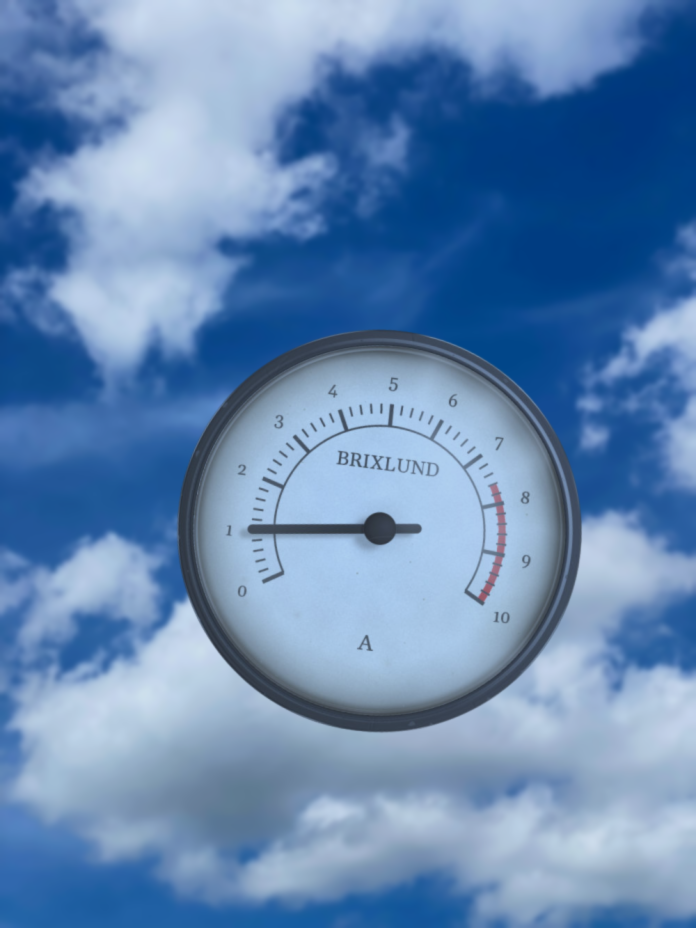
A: 1,A
